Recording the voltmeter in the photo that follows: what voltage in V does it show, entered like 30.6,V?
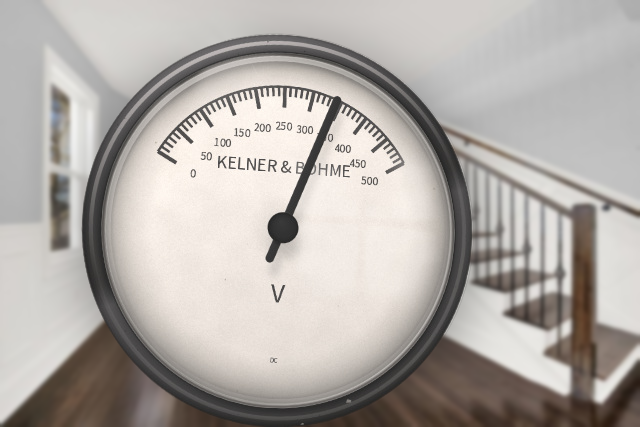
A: 340,V
